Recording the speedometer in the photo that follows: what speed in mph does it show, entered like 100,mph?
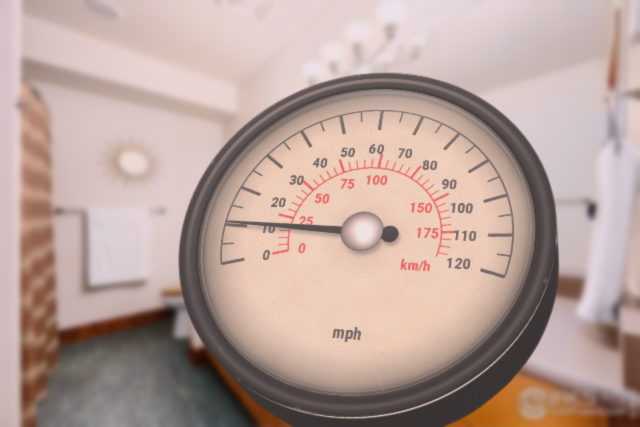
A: 10,mph
